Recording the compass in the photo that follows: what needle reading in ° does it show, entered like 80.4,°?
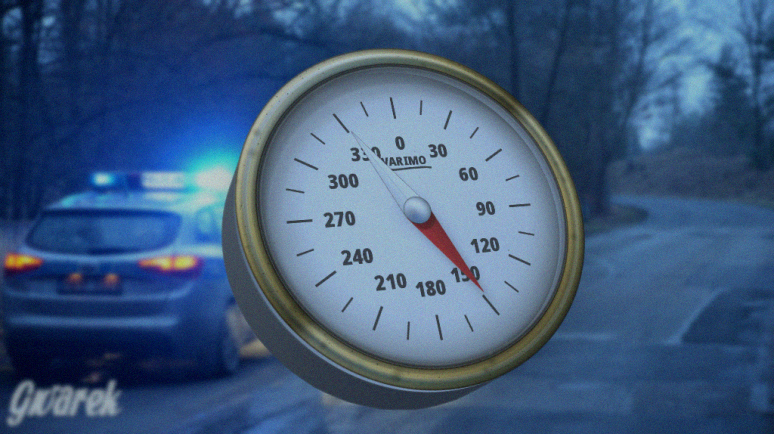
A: 150,°
